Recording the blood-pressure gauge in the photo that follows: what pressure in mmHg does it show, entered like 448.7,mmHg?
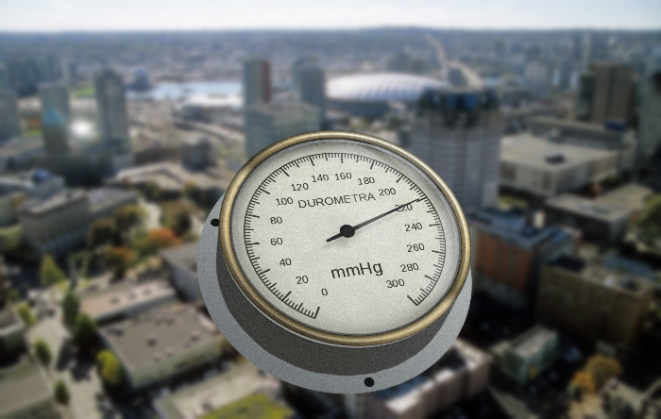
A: 220,mmHg
